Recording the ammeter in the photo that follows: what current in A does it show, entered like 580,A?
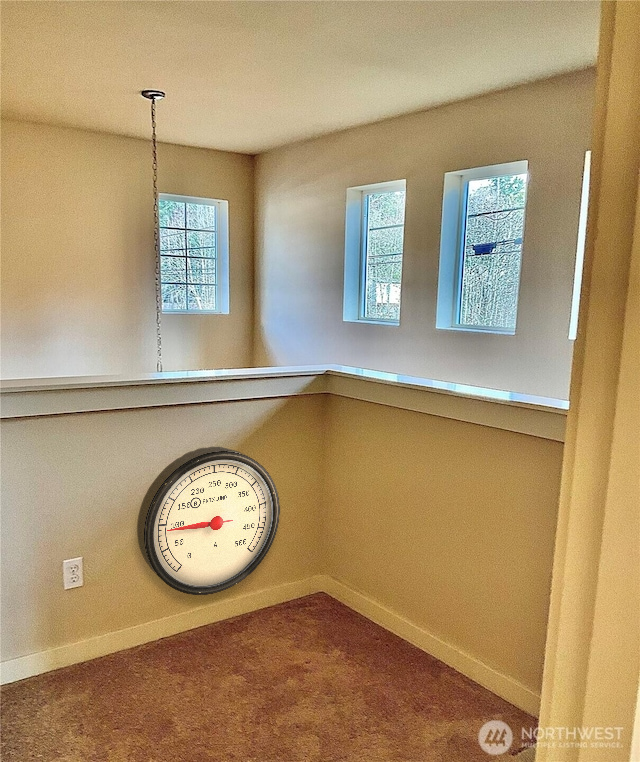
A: 90,A
